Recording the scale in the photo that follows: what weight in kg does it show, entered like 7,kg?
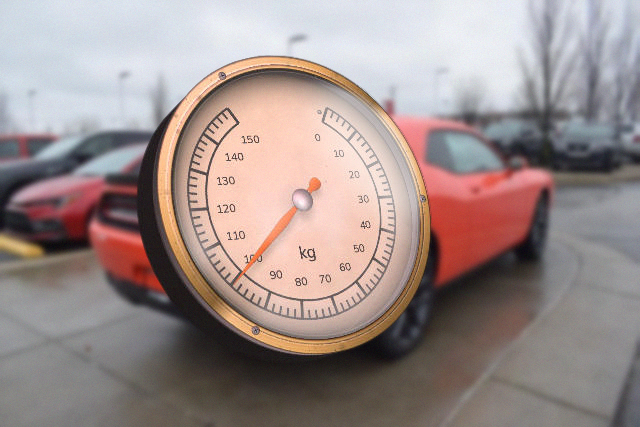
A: 100,kg
